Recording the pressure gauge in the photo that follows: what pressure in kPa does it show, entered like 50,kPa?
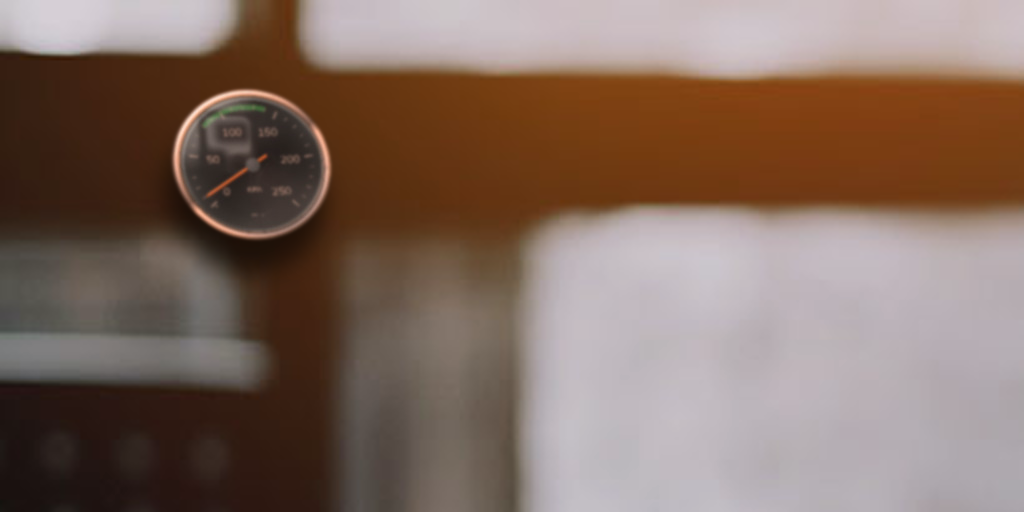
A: 10,kPa
